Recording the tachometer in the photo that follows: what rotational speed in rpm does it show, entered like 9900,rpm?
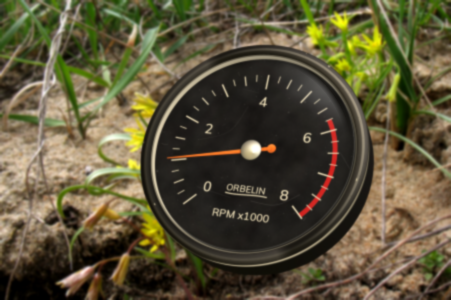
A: 1000,rpm
